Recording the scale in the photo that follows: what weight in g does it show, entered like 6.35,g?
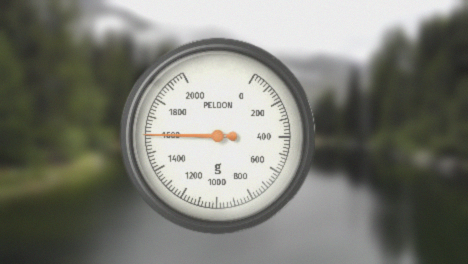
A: 1600,g
